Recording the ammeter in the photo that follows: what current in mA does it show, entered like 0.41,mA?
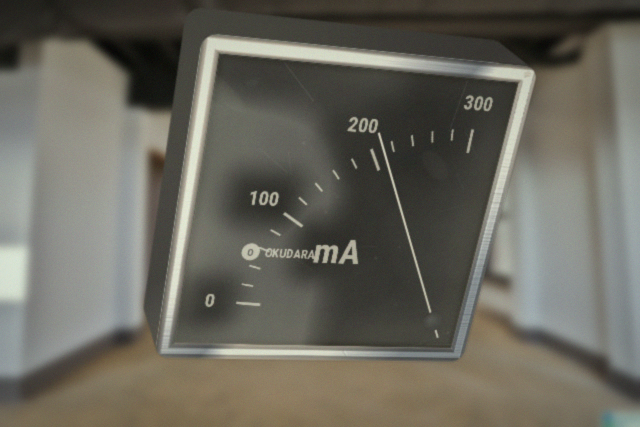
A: 210,mA
